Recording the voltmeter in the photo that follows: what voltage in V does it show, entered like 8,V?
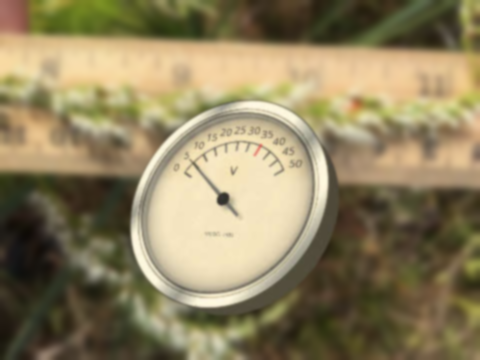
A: 5,V
